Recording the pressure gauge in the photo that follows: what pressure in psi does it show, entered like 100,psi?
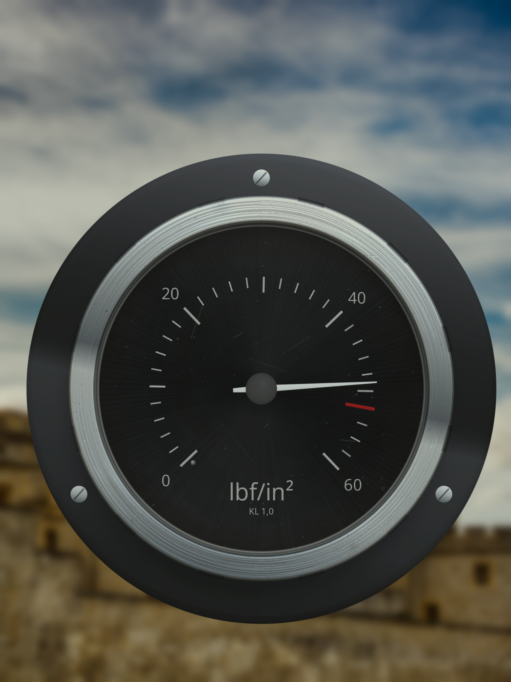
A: 49,psi
